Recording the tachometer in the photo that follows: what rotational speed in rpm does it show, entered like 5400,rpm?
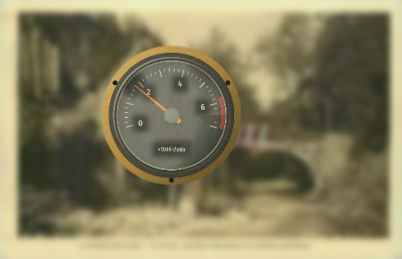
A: 1800,rpm
